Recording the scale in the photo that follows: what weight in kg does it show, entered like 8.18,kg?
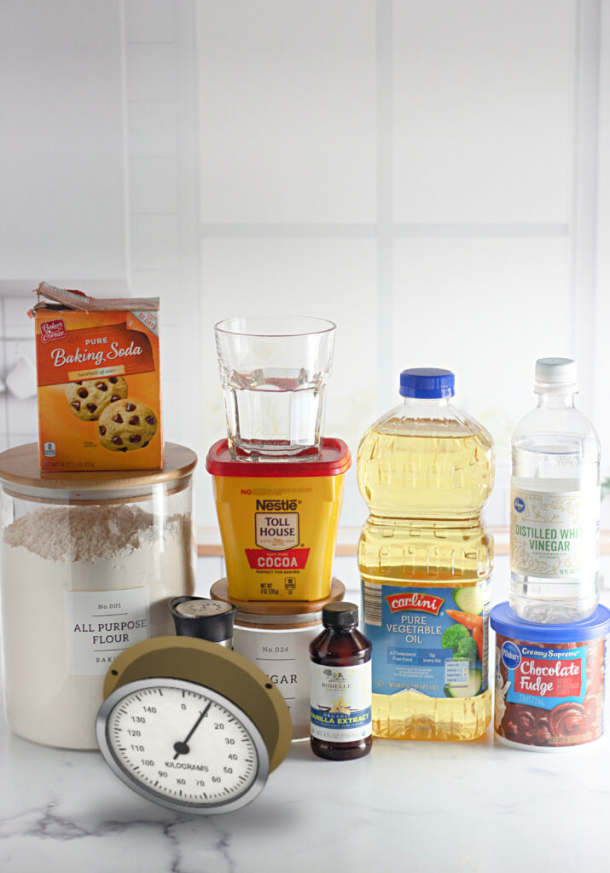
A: 10,kg
